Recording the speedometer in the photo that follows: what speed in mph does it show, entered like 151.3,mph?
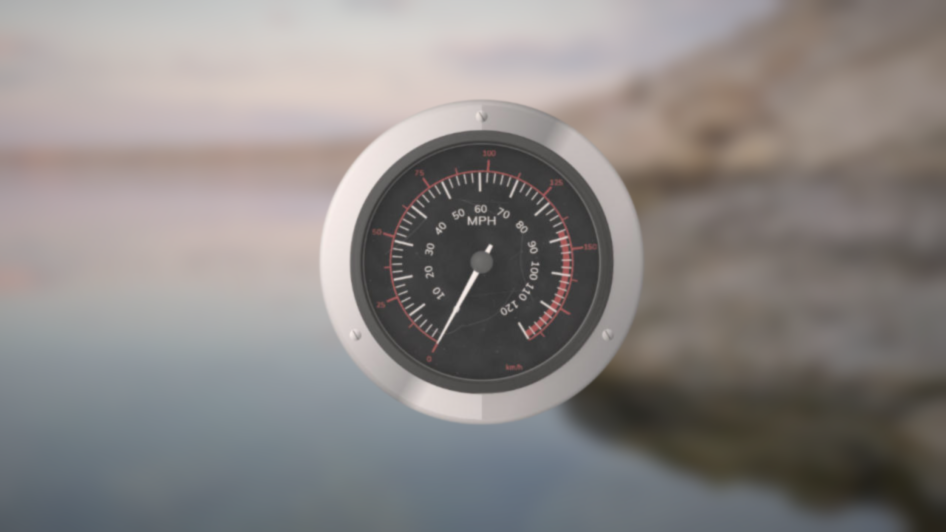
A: 0,mph
